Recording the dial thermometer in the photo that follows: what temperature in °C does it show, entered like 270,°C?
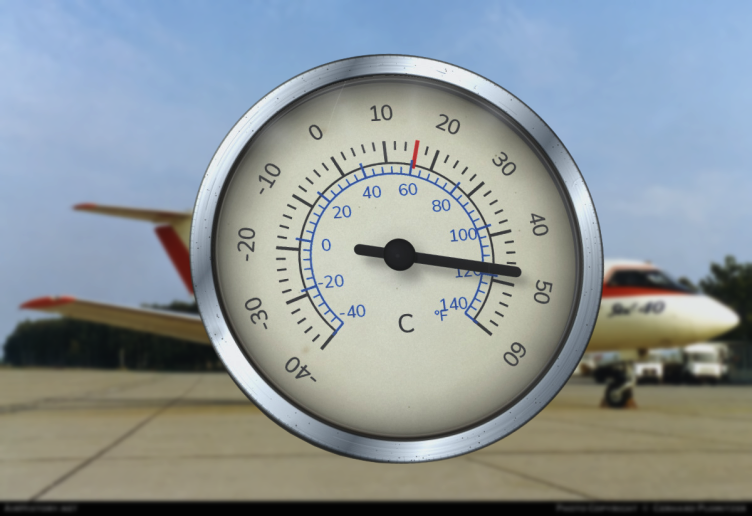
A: 48,°C
